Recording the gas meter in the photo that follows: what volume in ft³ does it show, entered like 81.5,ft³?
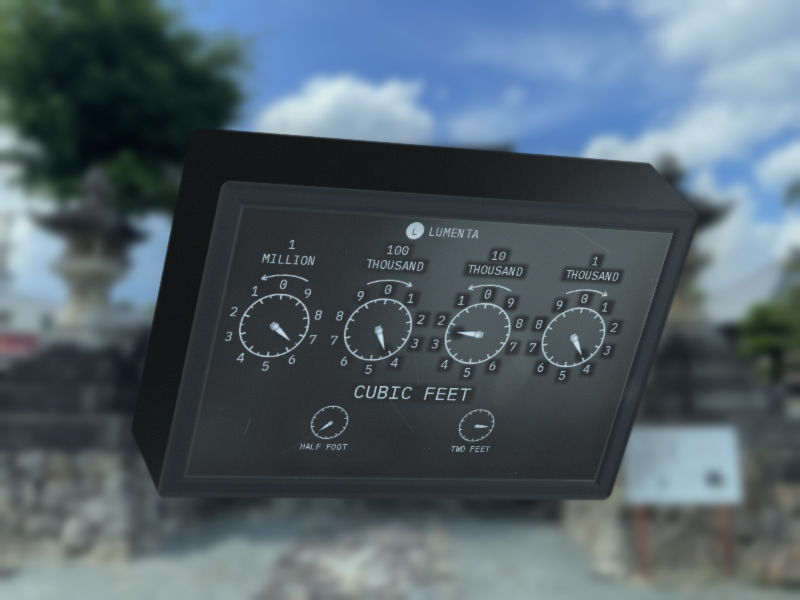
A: 642400,ft³
